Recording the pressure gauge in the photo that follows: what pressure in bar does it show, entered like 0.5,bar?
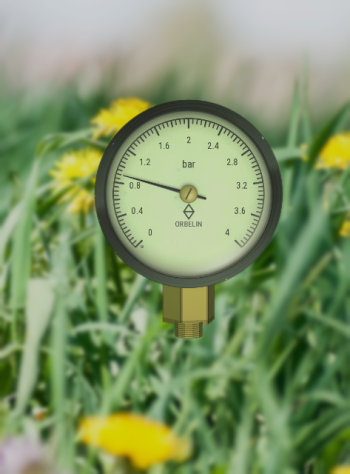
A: 0.9,bar
